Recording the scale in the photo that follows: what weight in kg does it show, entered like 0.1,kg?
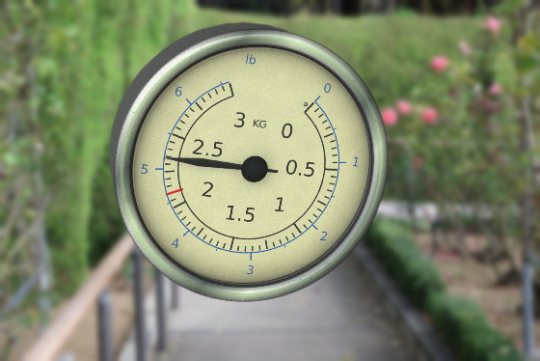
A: 2.35,kg
